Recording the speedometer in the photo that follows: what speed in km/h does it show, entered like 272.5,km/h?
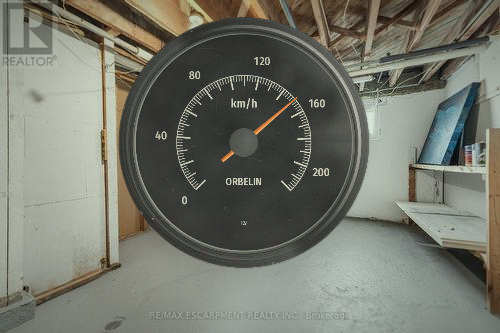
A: 150,km/h
